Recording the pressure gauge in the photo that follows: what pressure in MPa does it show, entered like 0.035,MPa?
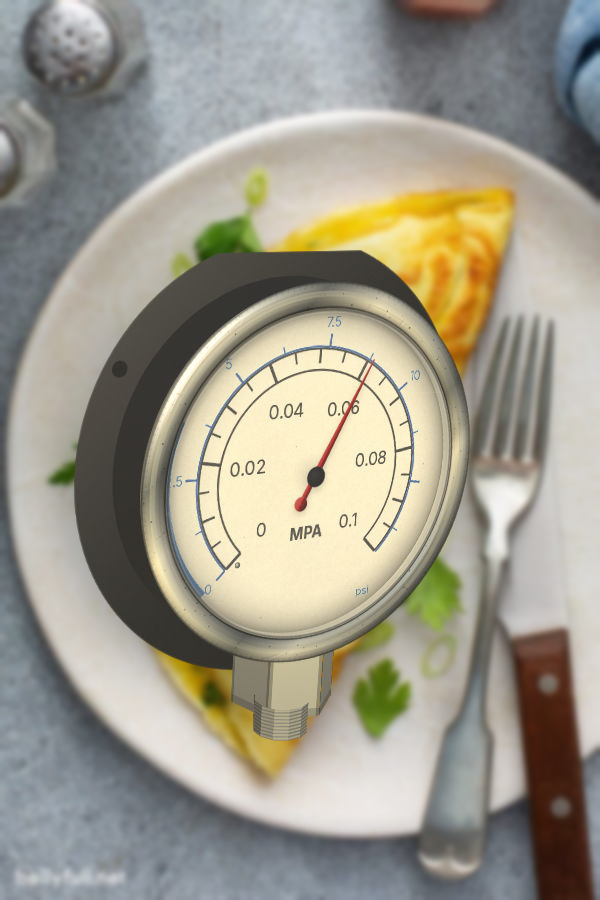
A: 0.06,MPa
